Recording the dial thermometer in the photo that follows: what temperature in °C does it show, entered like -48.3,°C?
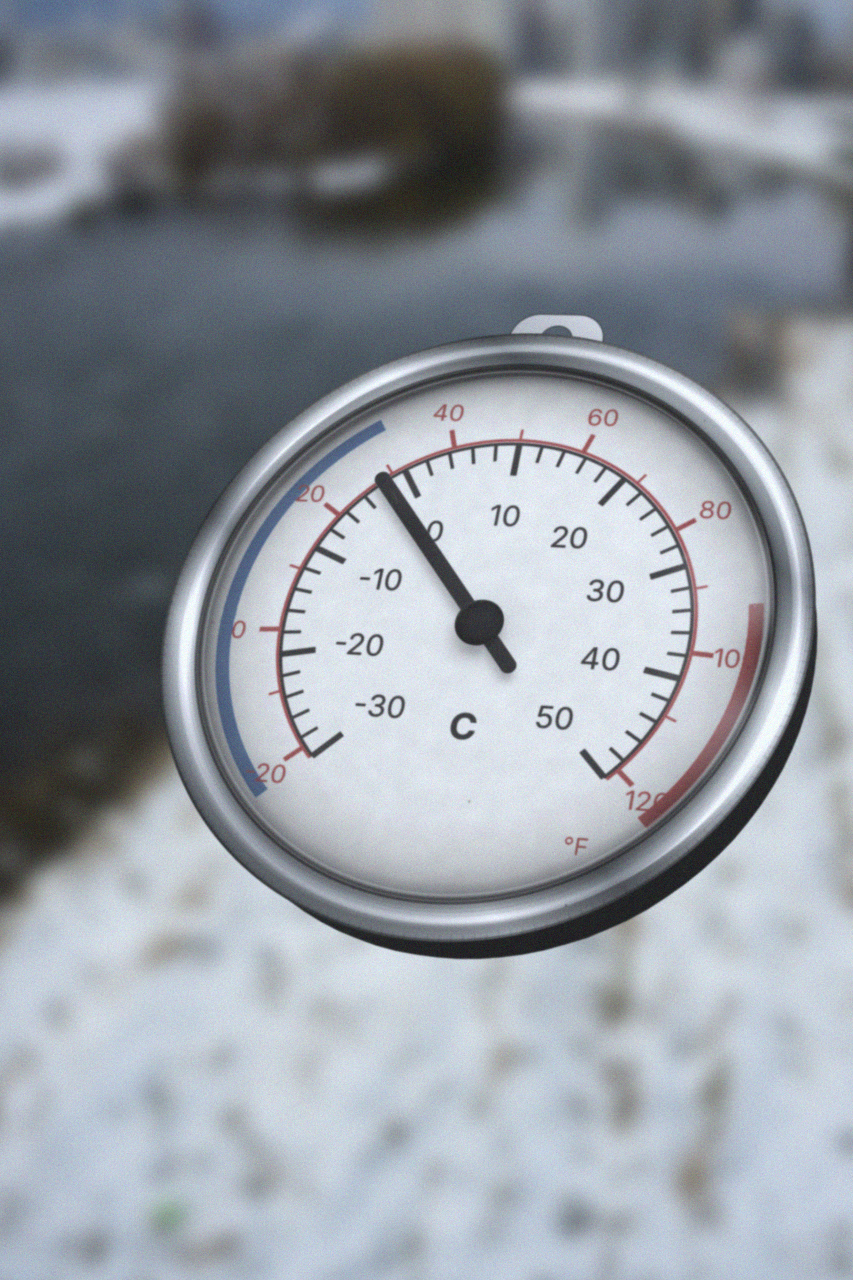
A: -2,°C
